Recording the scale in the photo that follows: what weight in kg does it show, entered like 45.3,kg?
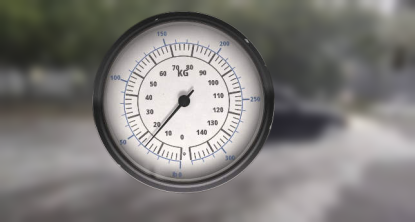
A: 16,kg
